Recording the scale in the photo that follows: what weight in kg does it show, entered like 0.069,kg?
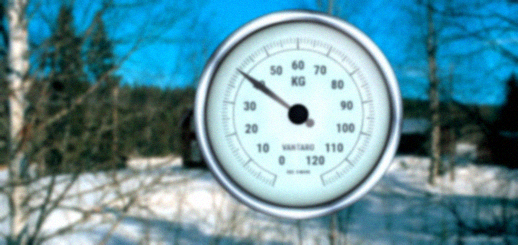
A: 40,kg
